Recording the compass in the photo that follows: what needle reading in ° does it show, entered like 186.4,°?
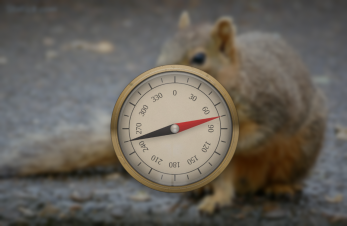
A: 75,°
